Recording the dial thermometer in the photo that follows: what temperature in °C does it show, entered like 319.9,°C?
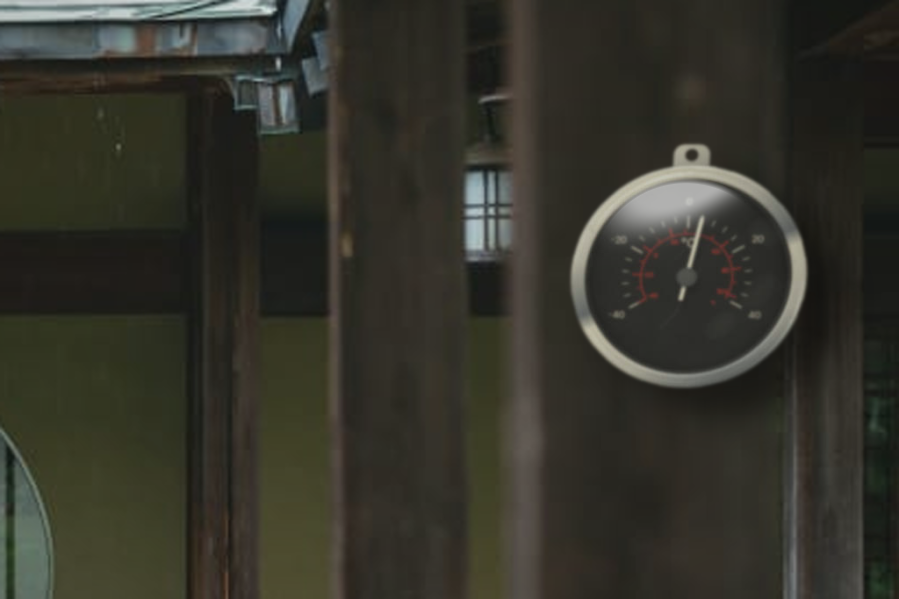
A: 4,°C
